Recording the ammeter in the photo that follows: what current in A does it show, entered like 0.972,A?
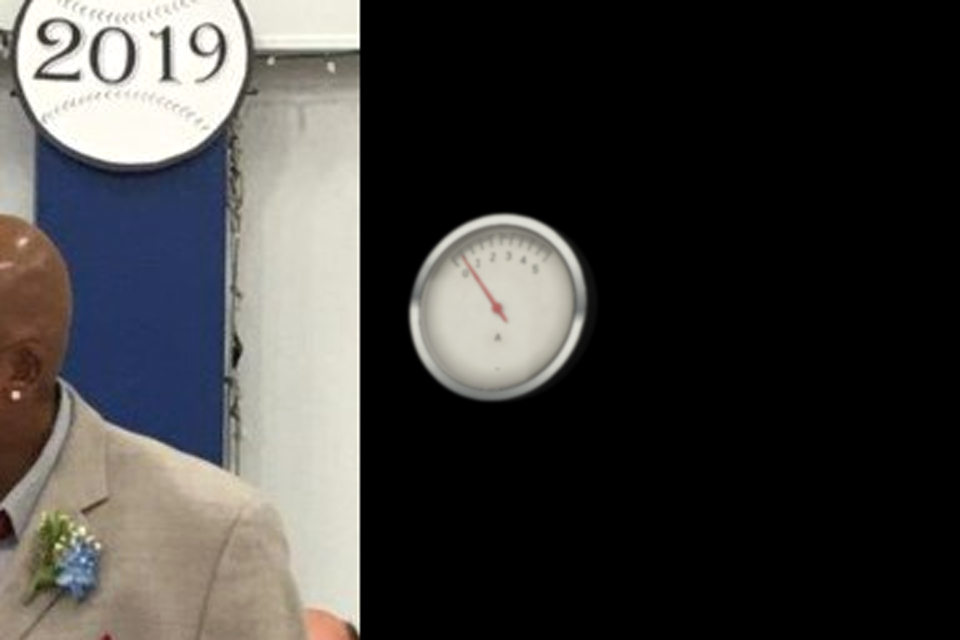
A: 0.5,A
